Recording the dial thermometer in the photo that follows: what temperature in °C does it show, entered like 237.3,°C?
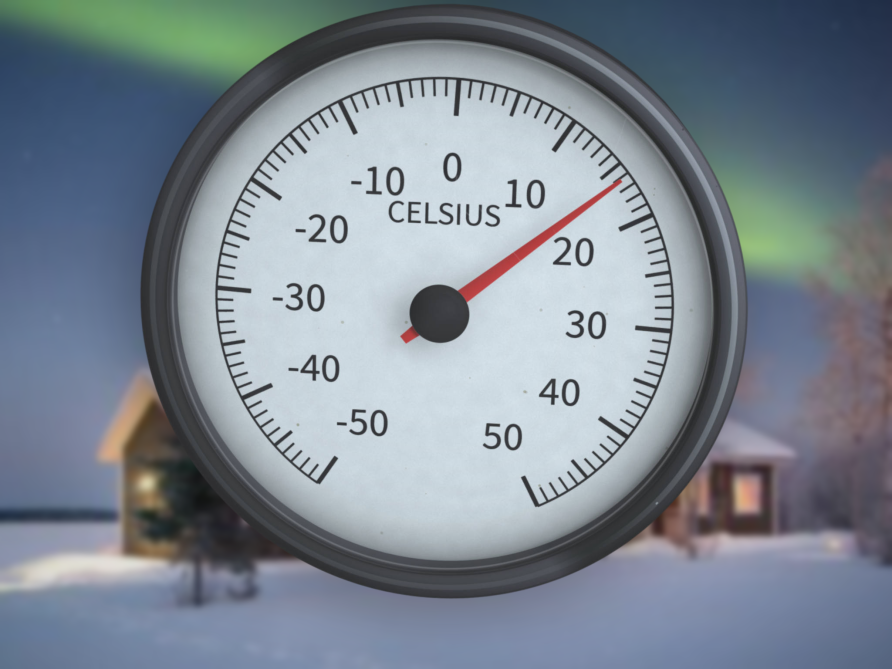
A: 16,°C
